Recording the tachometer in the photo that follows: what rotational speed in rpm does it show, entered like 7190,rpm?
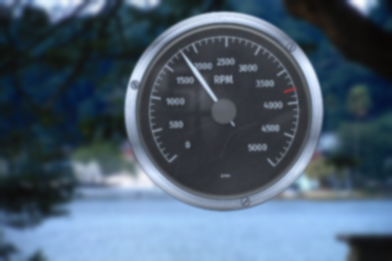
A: 1800,rpm
